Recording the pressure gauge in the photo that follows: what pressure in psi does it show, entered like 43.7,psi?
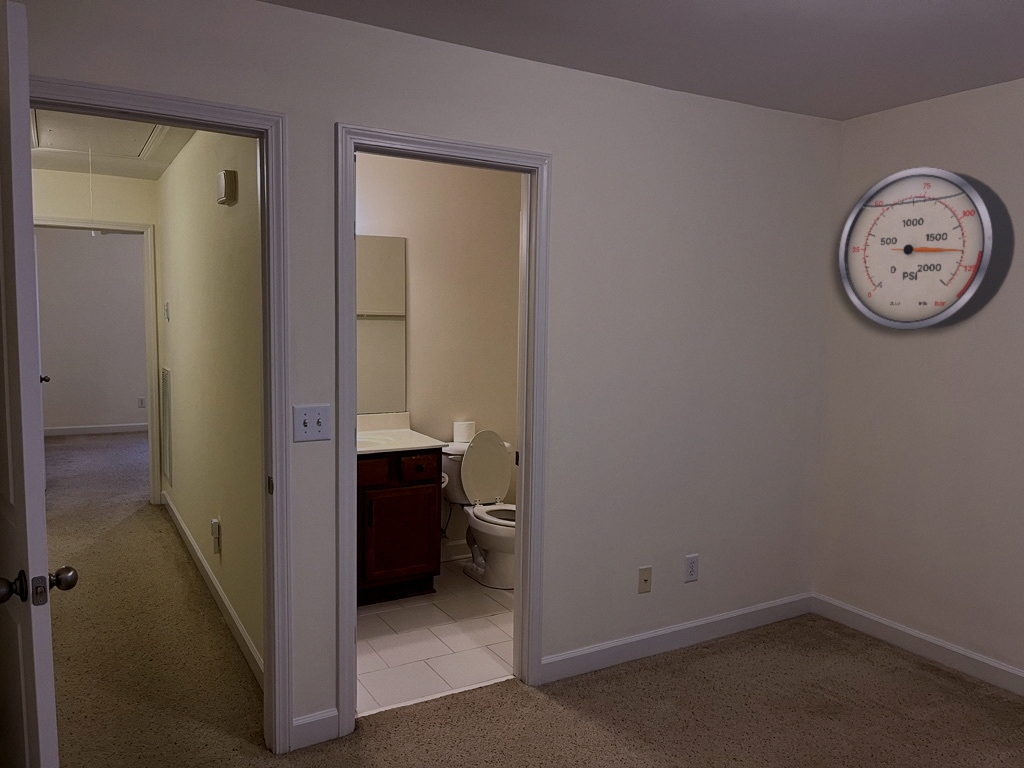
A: 1700,psi
